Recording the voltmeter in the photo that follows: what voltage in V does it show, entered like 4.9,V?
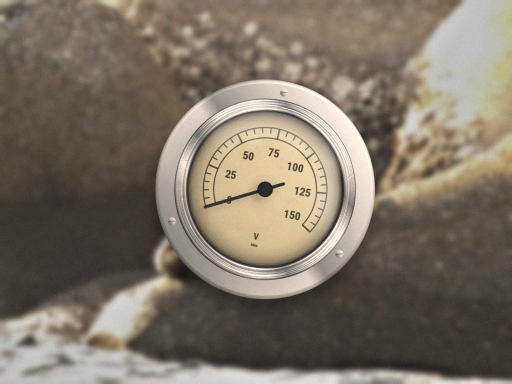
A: 0,V
